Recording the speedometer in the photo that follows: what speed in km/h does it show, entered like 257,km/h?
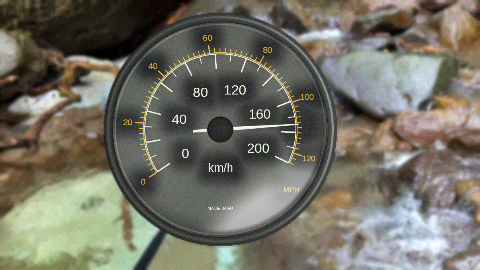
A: 175,km/h
